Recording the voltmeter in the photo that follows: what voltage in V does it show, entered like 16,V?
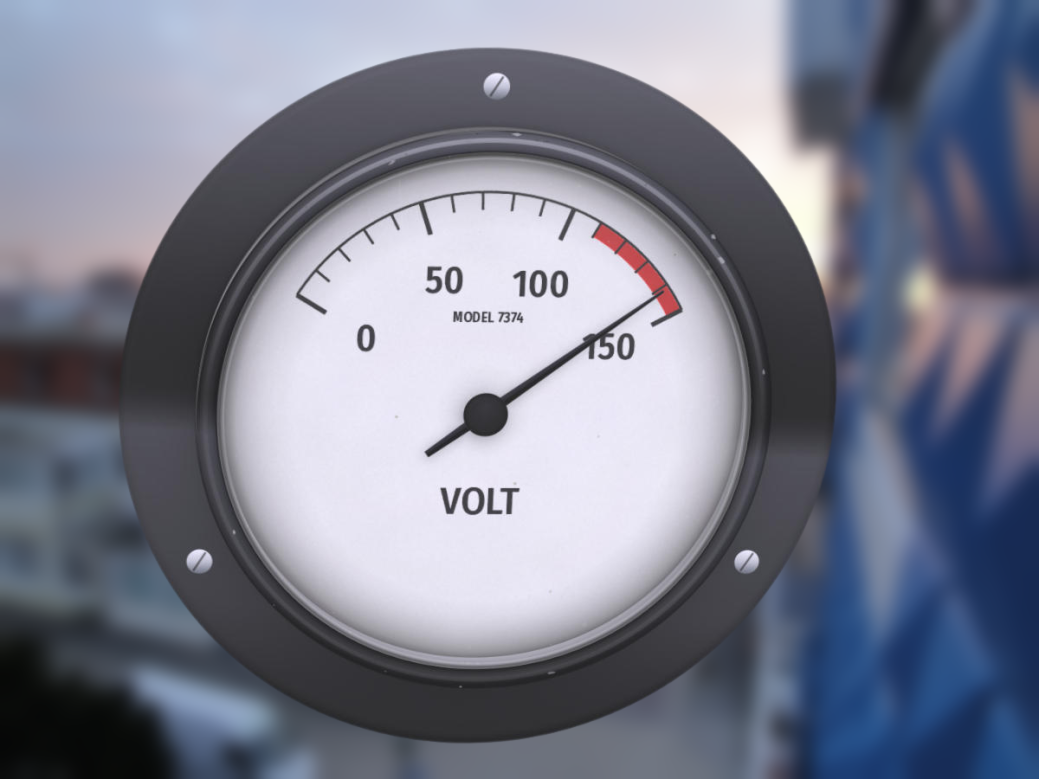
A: 140,V
